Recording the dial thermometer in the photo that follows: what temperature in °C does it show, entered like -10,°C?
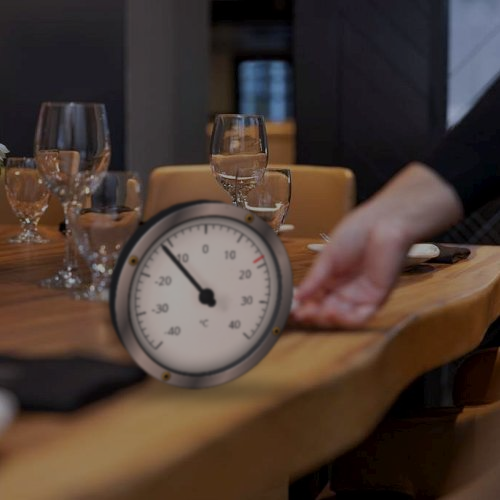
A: -12,°C
